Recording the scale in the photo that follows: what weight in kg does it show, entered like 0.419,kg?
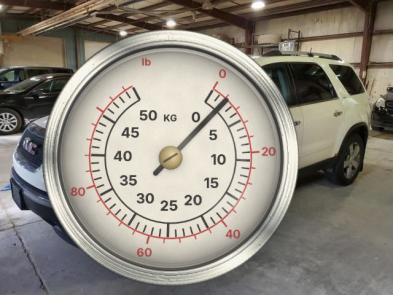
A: 2,kg
